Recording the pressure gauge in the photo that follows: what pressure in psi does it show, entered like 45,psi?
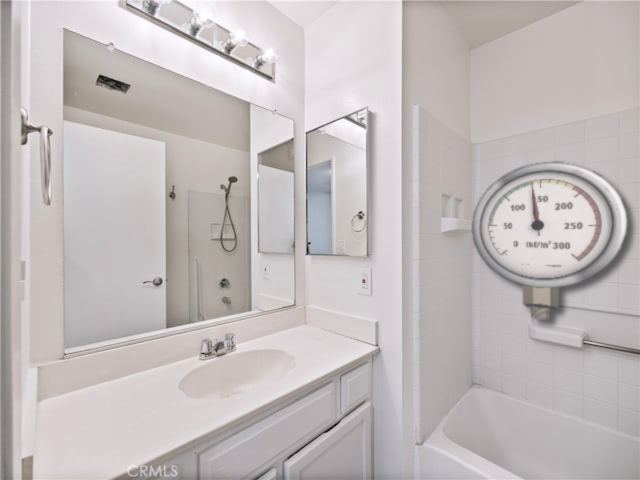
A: 140,psi
